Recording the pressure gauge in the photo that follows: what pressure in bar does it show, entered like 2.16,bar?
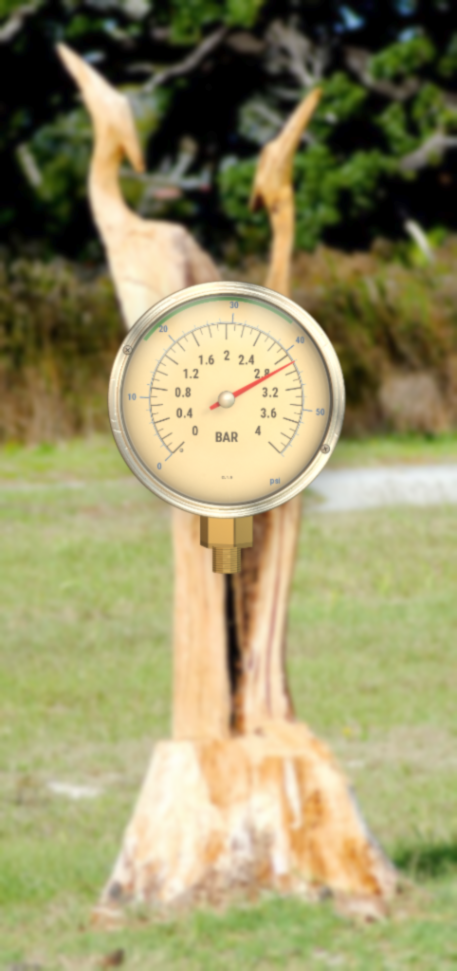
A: 2.9,bar
